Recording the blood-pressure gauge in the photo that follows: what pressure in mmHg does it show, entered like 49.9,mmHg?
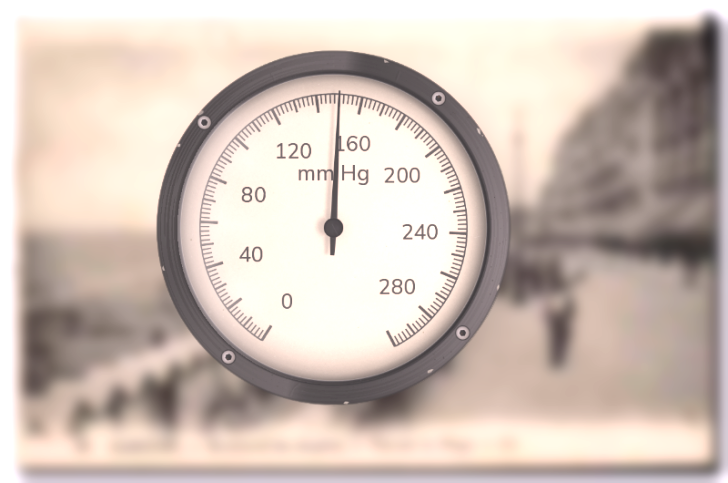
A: 150,mmHg
